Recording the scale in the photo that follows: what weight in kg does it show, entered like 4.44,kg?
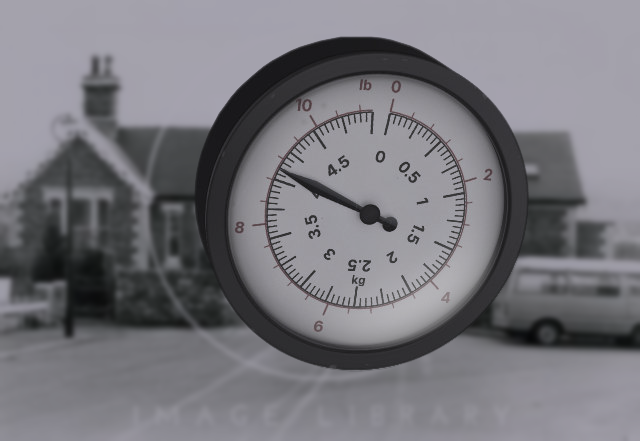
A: 4.1,kg
